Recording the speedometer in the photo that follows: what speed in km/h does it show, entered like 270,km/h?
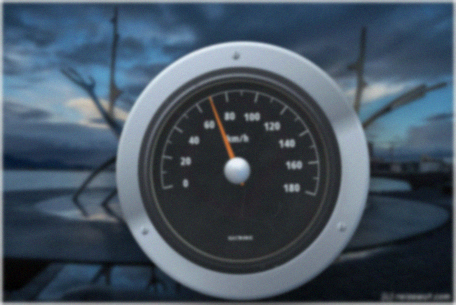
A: 70,km/h
